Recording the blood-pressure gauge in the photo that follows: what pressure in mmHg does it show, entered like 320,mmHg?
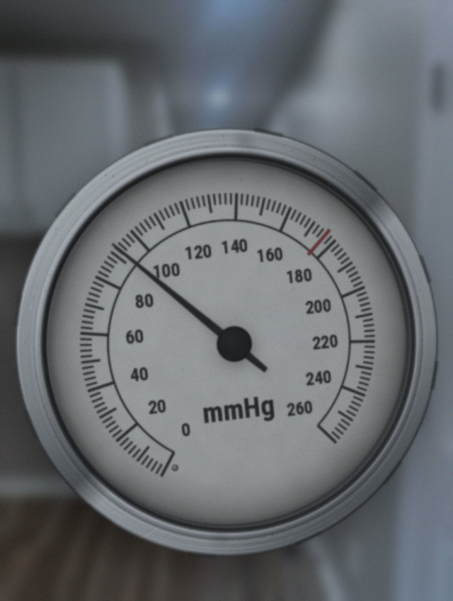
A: 92,mmHg
